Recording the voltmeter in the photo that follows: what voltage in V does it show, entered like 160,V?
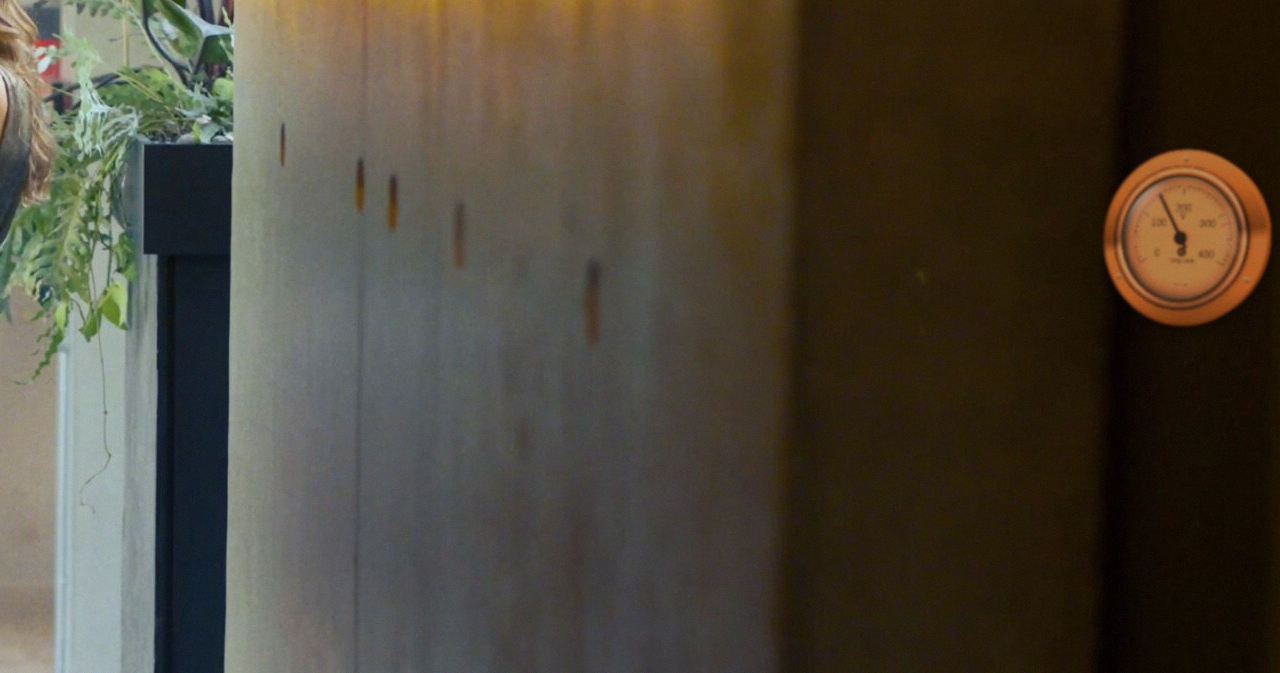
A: 150,V
